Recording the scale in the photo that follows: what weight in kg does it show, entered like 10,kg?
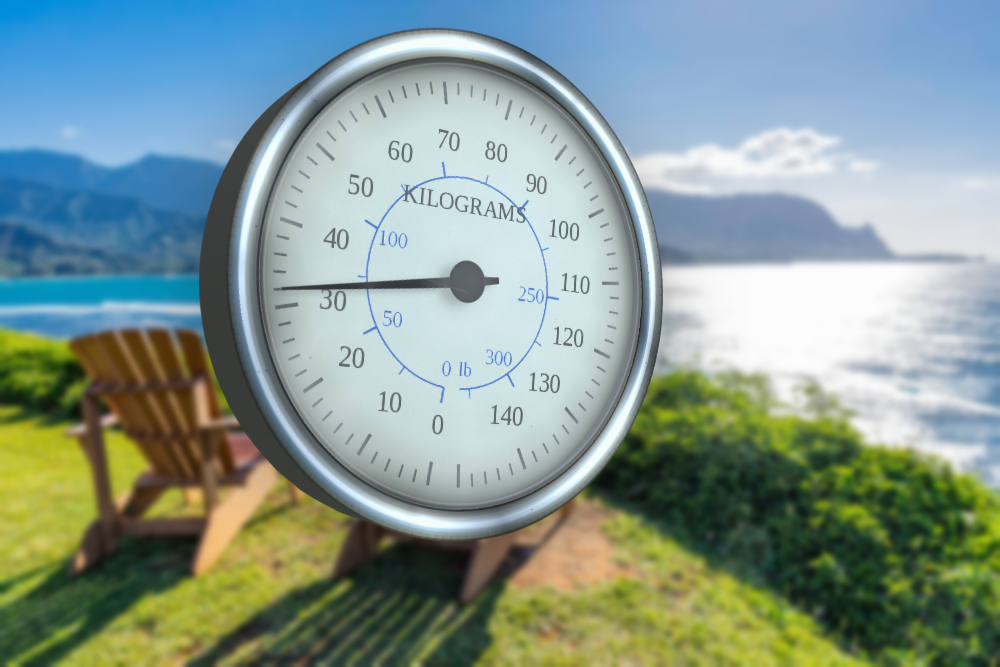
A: 32,kg
